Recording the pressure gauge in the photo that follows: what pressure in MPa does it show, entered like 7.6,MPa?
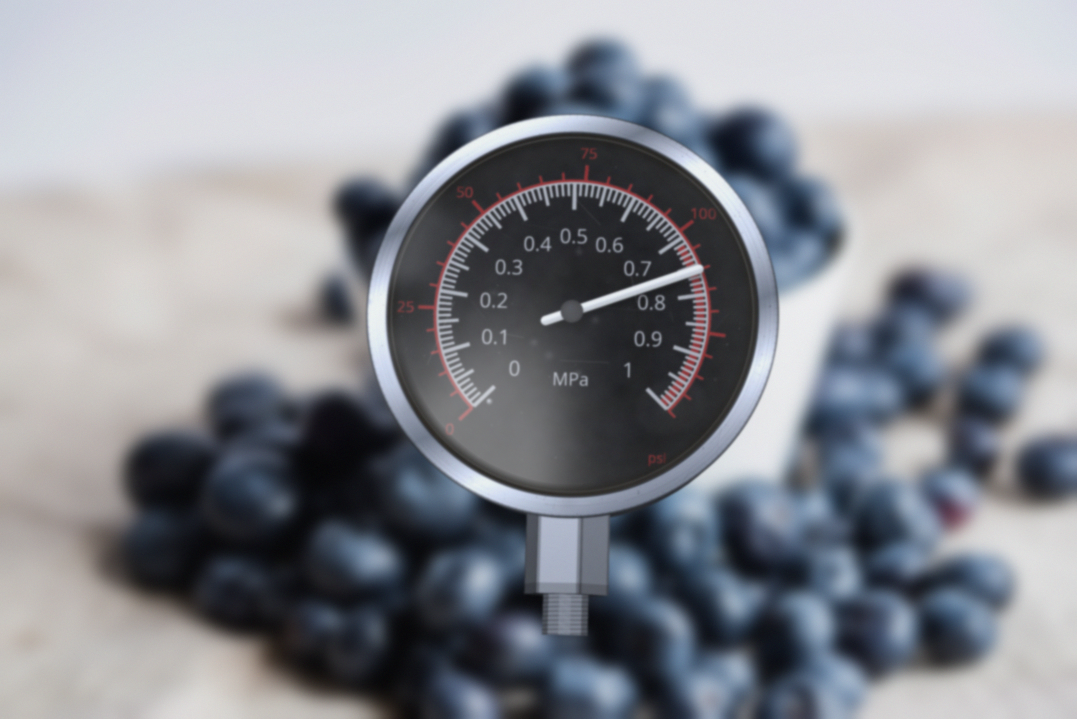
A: 0.76,MPa
